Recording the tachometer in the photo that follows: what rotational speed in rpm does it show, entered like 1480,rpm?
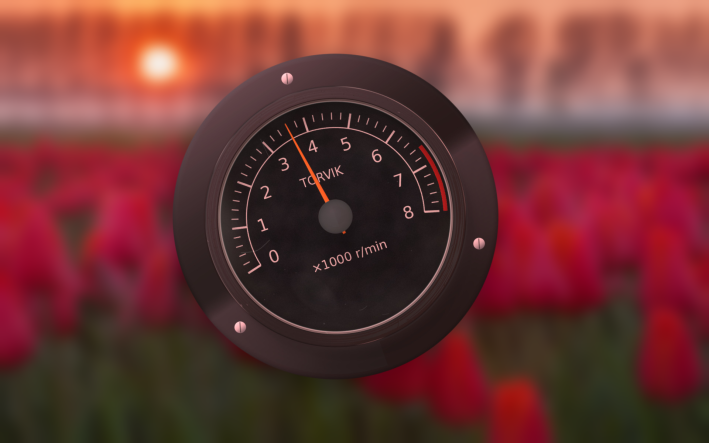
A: 3600,rpm
